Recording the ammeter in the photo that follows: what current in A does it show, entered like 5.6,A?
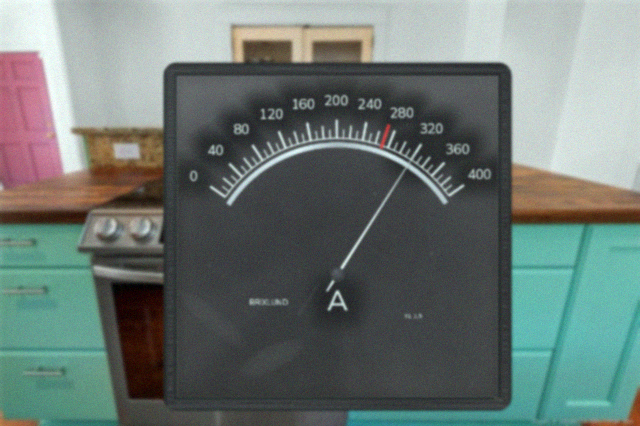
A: 320,A
